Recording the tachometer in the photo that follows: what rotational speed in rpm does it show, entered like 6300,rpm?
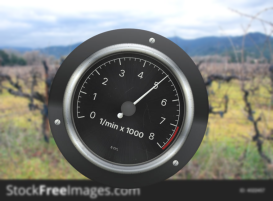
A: 5000,rpm
